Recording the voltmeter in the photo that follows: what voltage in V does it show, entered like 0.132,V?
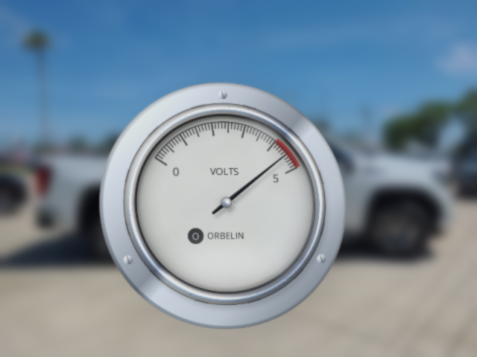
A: 4.5,V
